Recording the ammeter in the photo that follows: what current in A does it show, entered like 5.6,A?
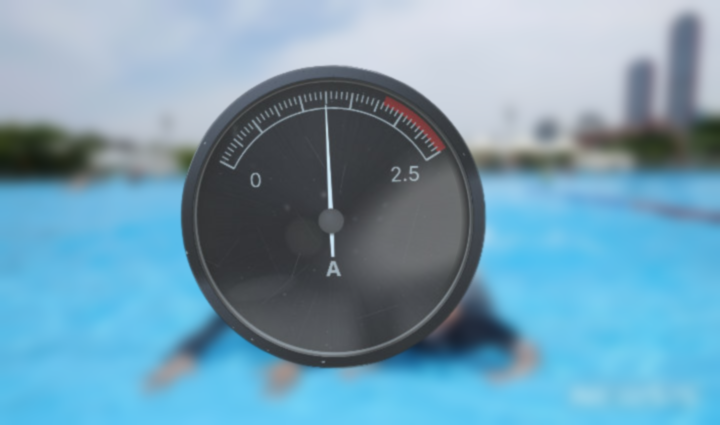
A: 1.25,A
